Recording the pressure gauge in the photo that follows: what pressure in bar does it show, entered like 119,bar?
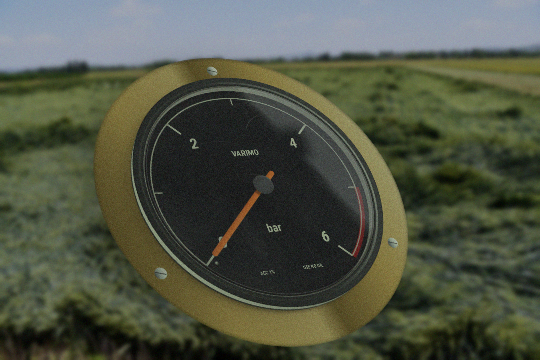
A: 0,bar
